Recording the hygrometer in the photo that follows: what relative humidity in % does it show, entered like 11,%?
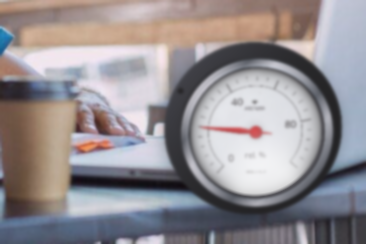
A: 20,%
